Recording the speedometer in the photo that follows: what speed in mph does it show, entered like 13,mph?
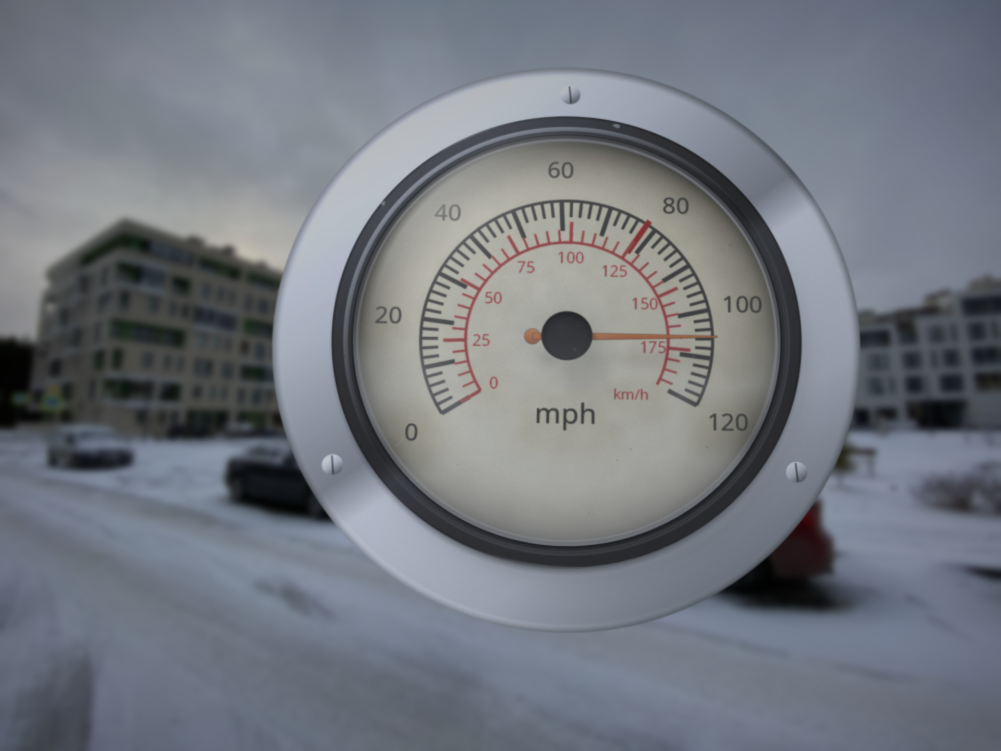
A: 106,mph
